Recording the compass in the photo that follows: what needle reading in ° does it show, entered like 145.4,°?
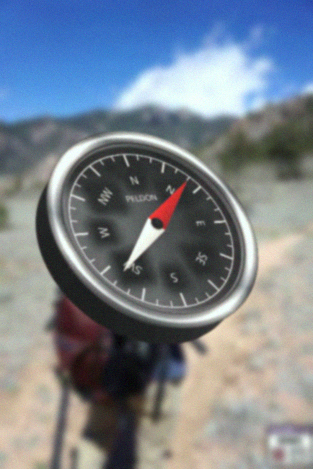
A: 50,°
